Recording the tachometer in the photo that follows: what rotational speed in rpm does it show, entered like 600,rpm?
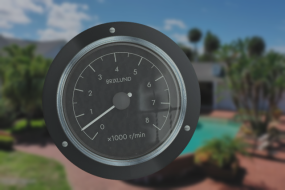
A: 500,rpm
